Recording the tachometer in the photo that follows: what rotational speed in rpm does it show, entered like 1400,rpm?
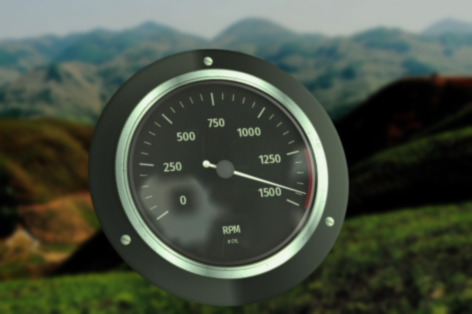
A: 1450,rpm
